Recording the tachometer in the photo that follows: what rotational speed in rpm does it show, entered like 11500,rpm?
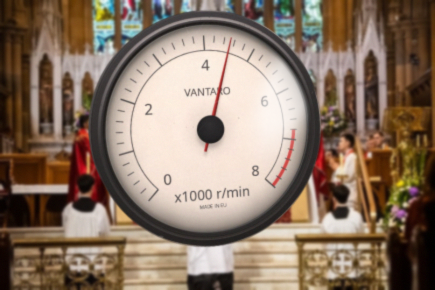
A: 4500,rpm
